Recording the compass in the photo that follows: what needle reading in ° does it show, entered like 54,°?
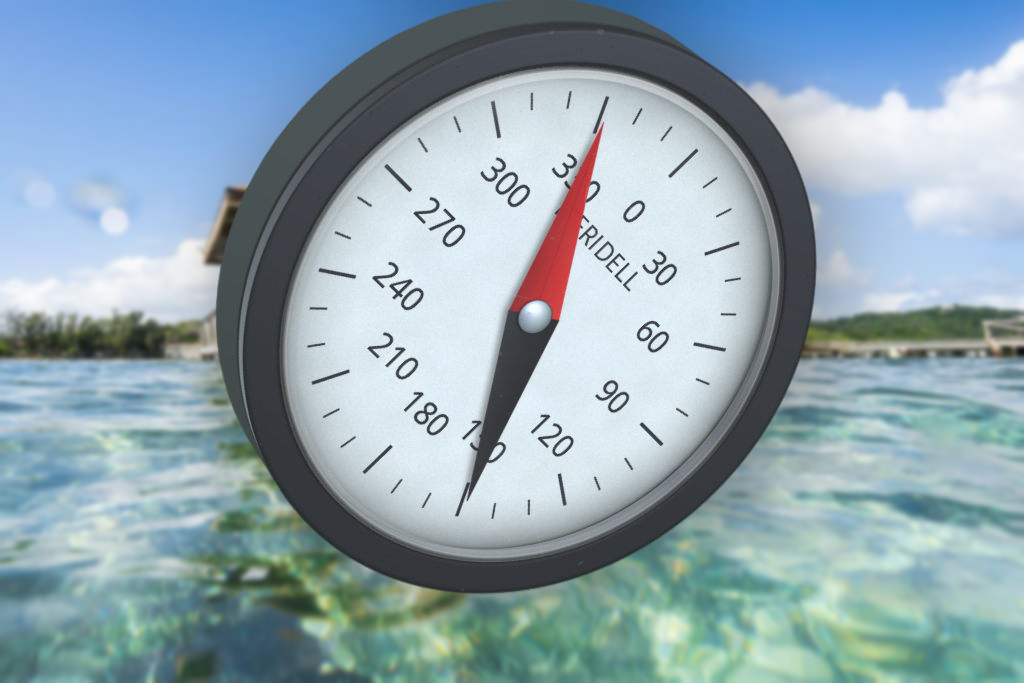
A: 330,°
